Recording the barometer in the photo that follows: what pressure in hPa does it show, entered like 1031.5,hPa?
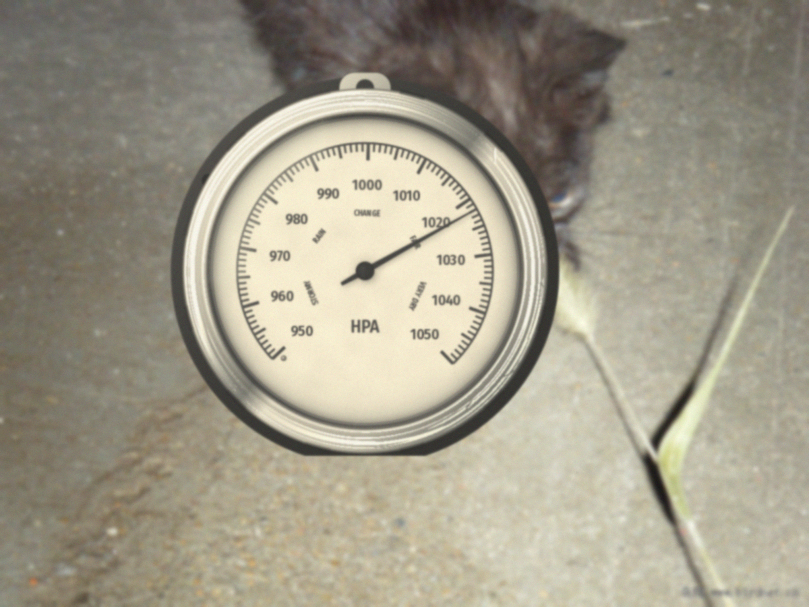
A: 1022,hPa
